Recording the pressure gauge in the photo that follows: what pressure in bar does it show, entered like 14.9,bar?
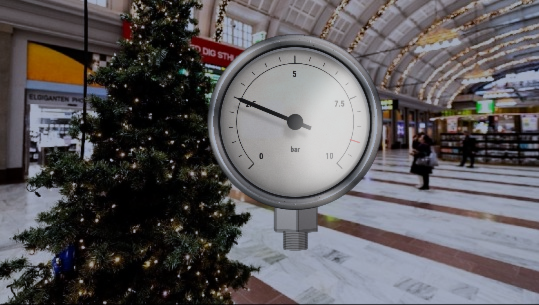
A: 2.5,bar
